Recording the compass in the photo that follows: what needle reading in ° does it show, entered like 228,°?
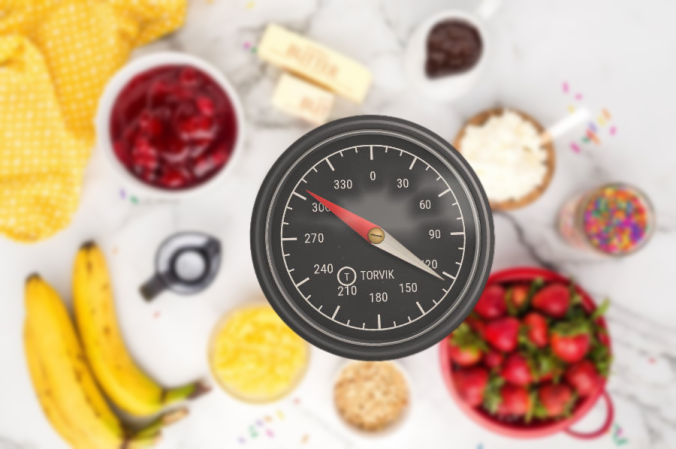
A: 305,°
